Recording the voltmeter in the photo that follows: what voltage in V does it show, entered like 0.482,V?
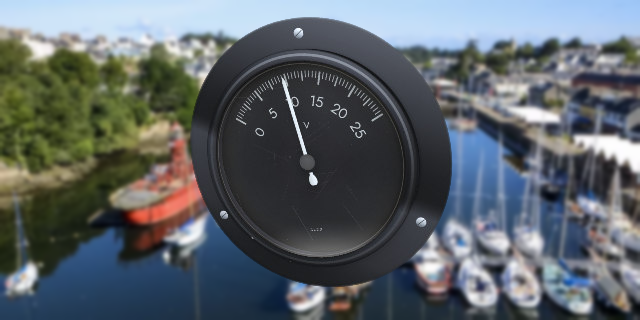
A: 10,V
